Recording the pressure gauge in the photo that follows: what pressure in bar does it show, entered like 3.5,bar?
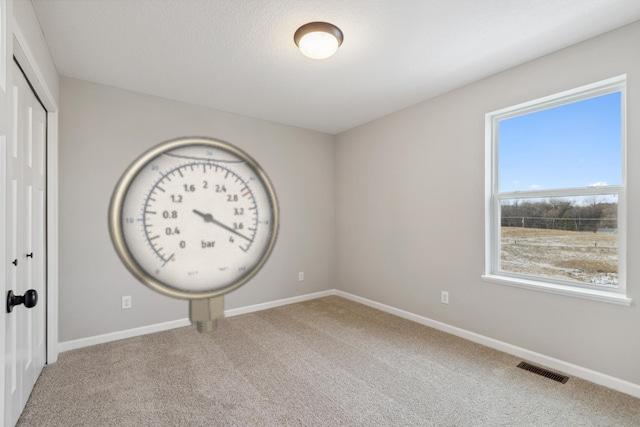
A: 3.8,bar
